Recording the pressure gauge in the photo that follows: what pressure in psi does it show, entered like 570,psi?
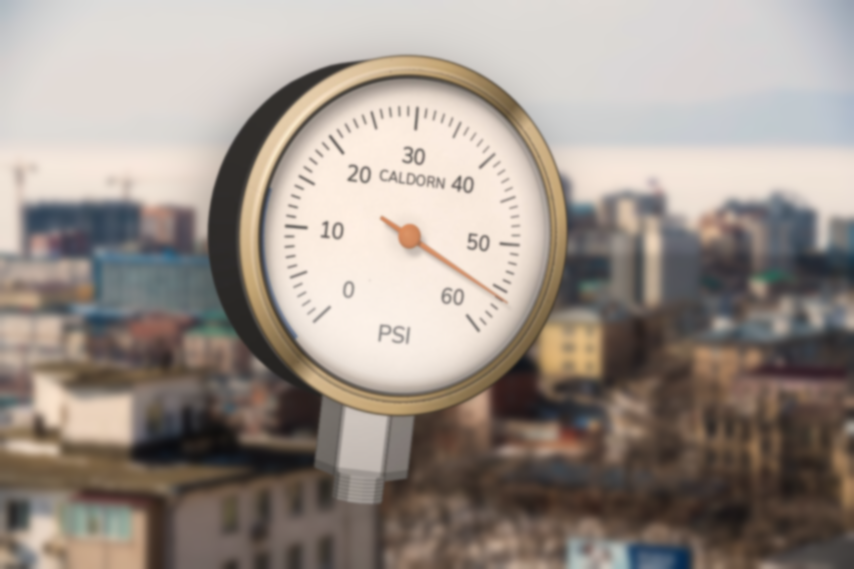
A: 56,psi
